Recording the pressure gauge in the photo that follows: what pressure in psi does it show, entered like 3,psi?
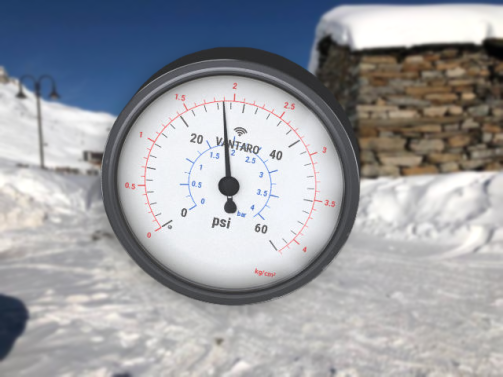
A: 27,psi
